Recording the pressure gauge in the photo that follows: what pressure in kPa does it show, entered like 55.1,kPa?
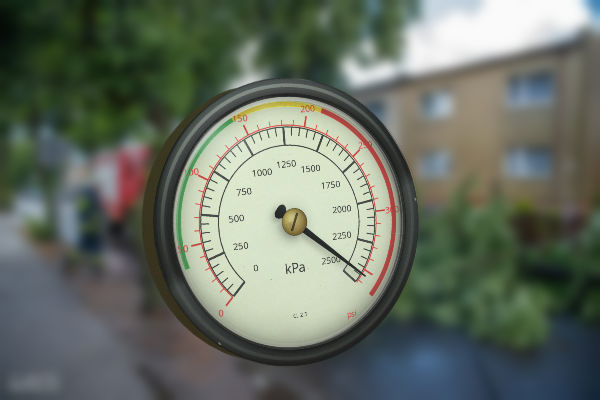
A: 2450,kPa
